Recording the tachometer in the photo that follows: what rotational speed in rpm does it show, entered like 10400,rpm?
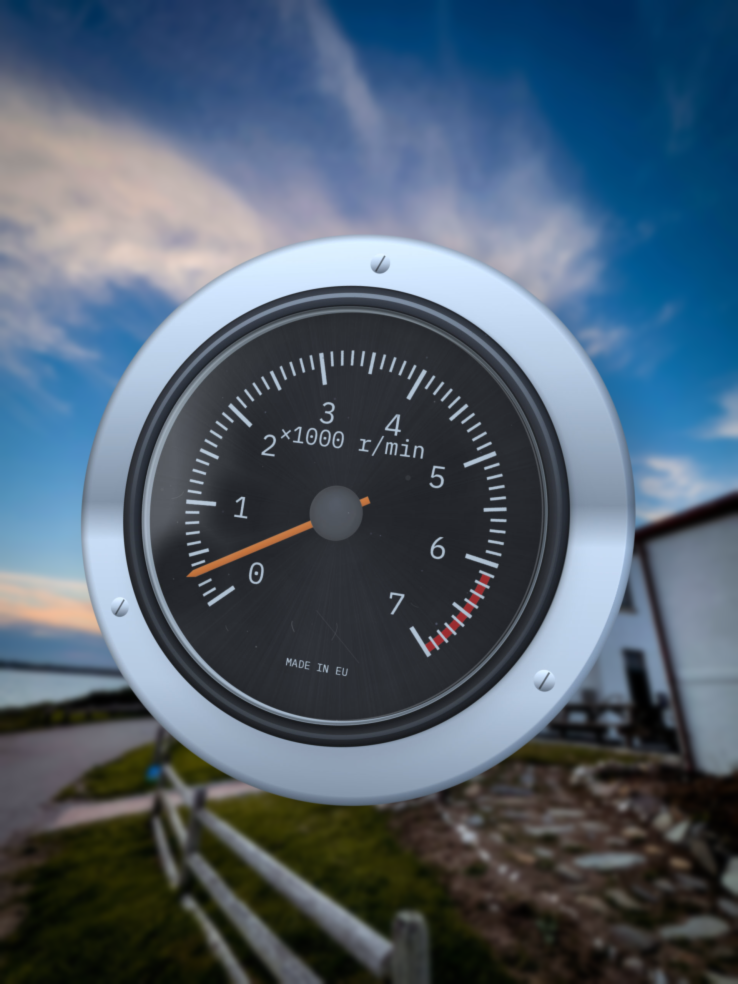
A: 300,rpm
